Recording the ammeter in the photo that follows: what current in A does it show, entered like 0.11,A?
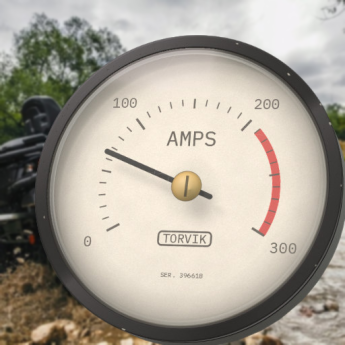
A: 65,A
